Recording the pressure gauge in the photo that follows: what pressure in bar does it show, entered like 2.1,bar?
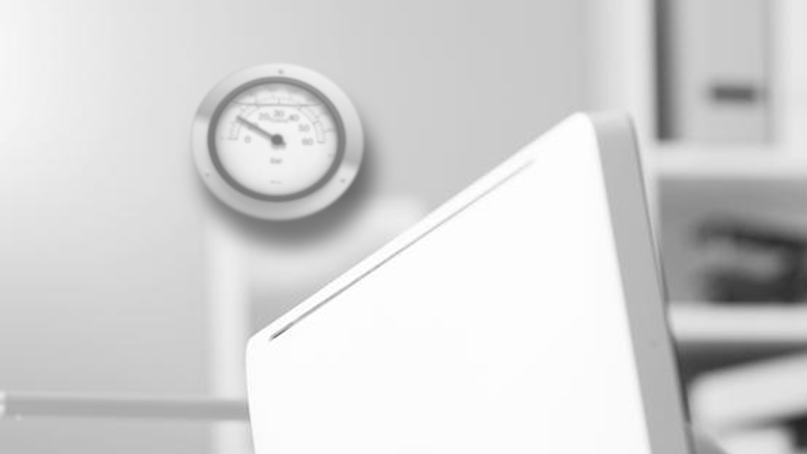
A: 10,bar
